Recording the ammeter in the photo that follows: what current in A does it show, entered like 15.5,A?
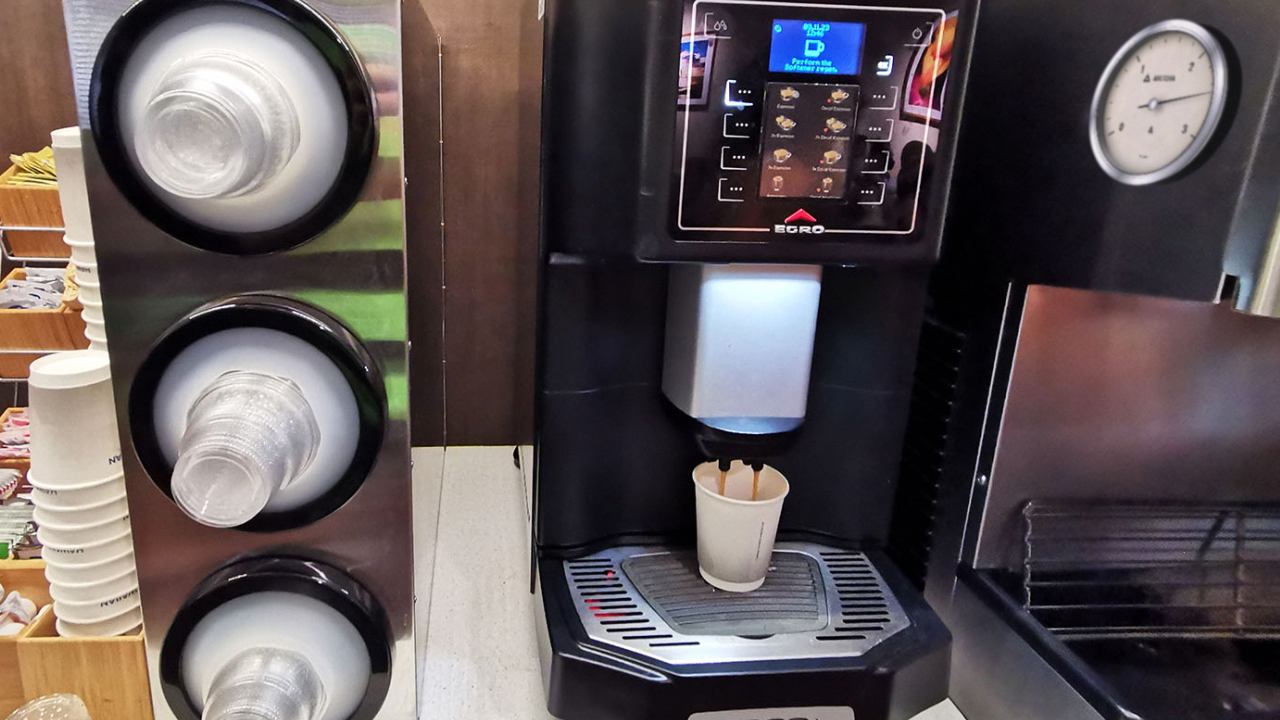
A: 2.5,A
